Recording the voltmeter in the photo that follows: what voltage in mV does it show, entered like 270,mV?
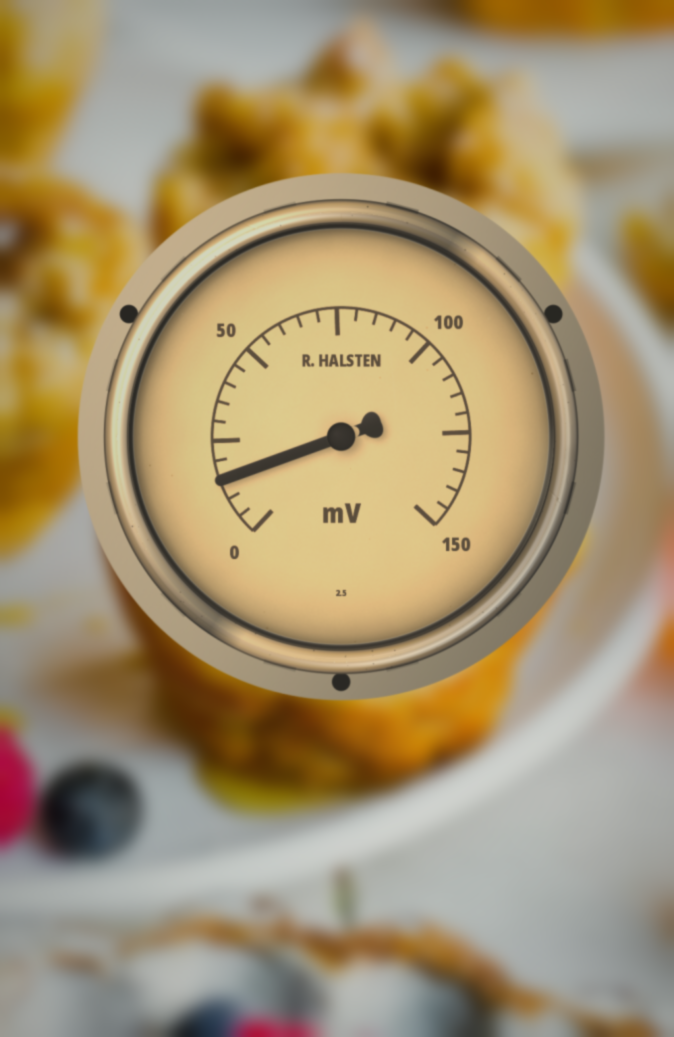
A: 15,mV
